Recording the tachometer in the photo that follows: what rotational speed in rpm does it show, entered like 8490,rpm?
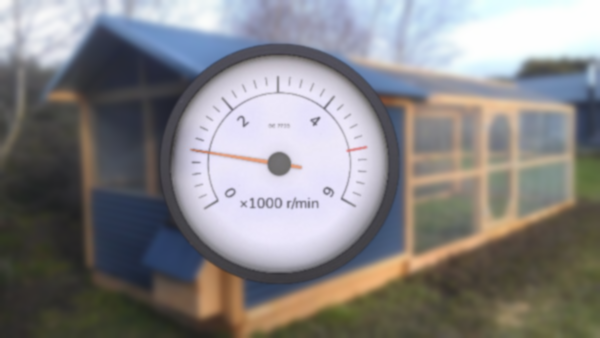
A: 1000,rpm
